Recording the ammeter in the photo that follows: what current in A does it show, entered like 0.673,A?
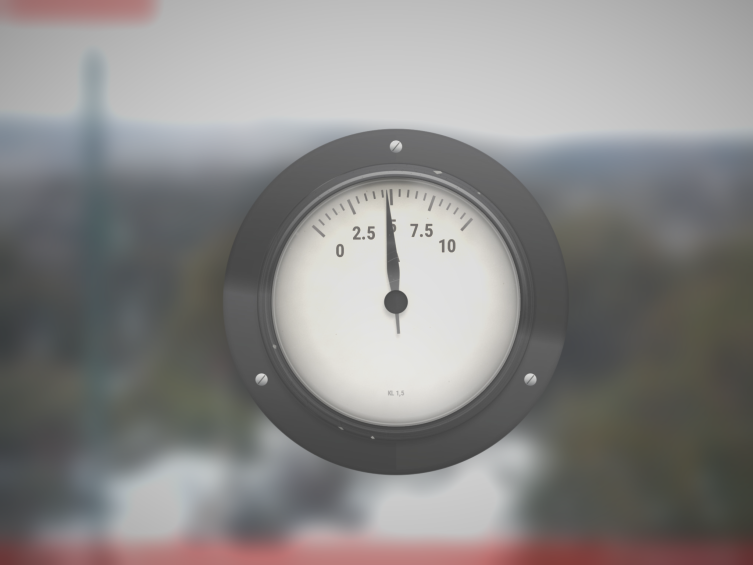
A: 4.75,A
